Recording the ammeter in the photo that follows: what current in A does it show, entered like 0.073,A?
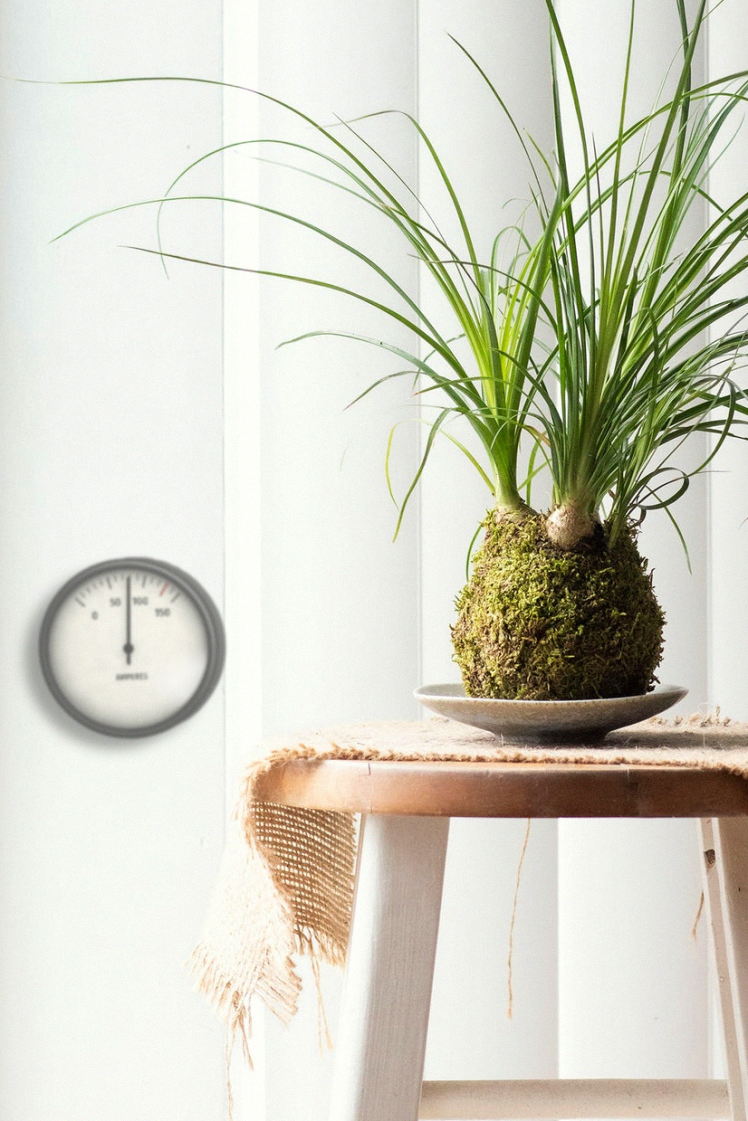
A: 80,A
